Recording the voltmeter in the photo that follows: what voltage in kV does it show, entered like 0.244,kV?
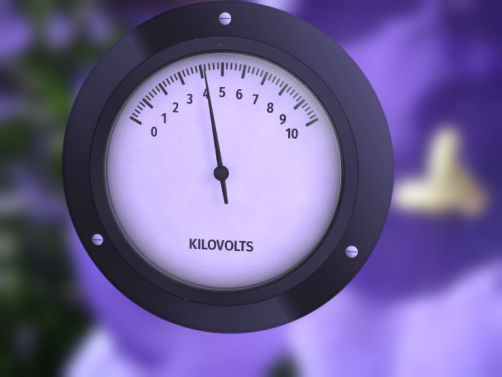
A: 4.2,kV
